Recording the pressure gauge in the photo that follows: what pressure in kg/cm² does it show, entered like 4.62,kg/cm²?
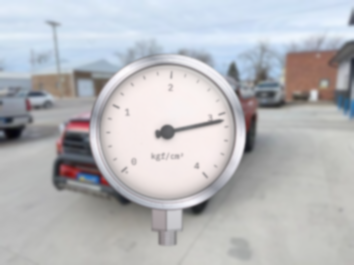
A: 3.1,kg/cm²
